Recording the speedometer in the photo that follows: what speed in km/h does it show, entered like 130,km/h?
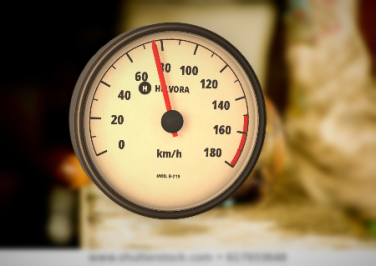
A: 75,km/h
